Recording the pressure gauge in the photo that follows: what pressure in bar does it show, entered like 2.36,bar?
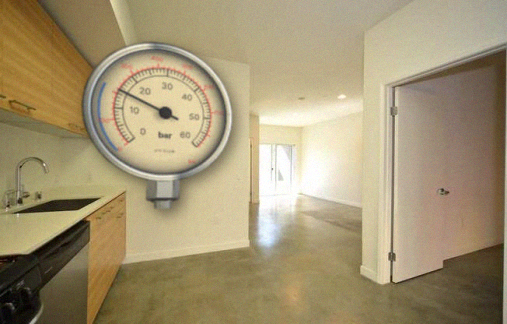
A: 15,bar
